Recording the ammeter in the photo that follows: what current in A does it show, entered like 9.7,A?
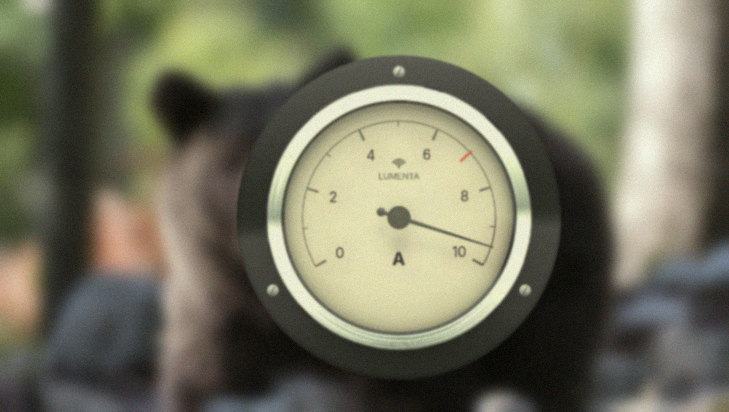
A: 9.5,A
